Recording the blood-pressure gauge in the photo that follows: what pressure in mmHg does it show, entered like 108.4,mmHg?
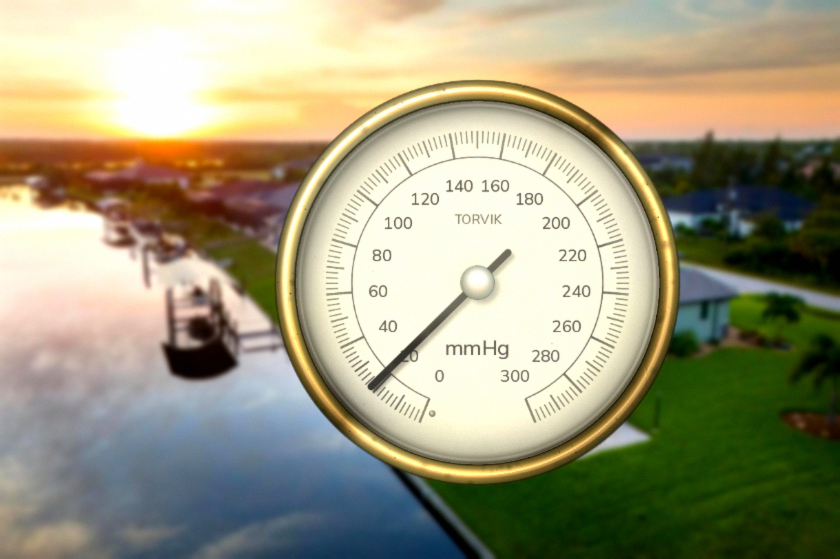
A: 22,mmHg
